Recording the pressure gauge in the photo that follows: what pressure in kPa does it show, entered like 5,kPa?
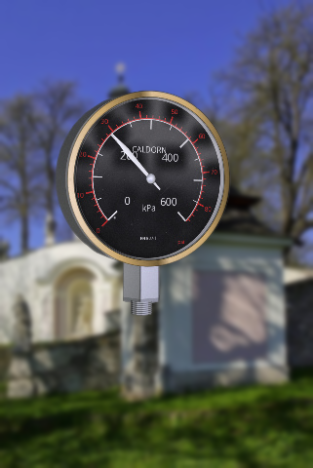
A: 200,kPa
